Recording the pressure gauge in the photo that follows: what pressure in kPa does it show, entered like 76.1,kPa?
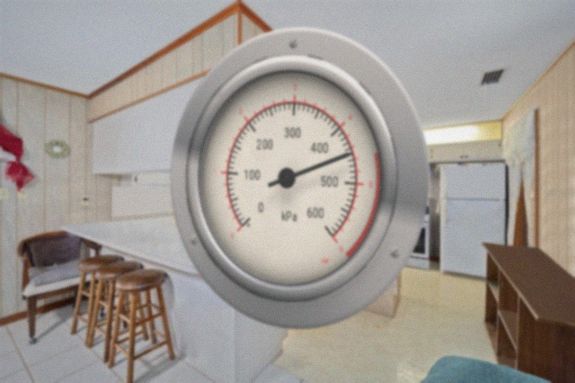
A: 450,kPa
